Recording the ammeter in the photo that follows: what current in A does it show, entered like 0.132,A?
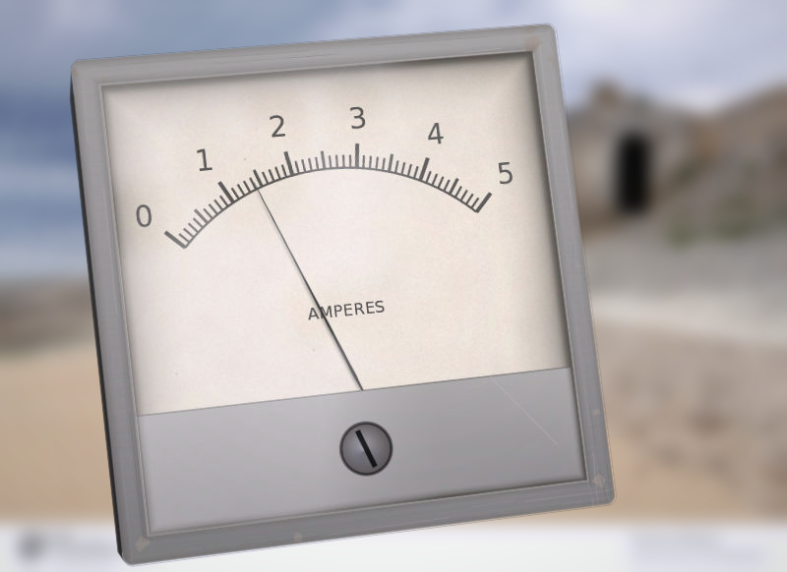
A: 1.4,A
